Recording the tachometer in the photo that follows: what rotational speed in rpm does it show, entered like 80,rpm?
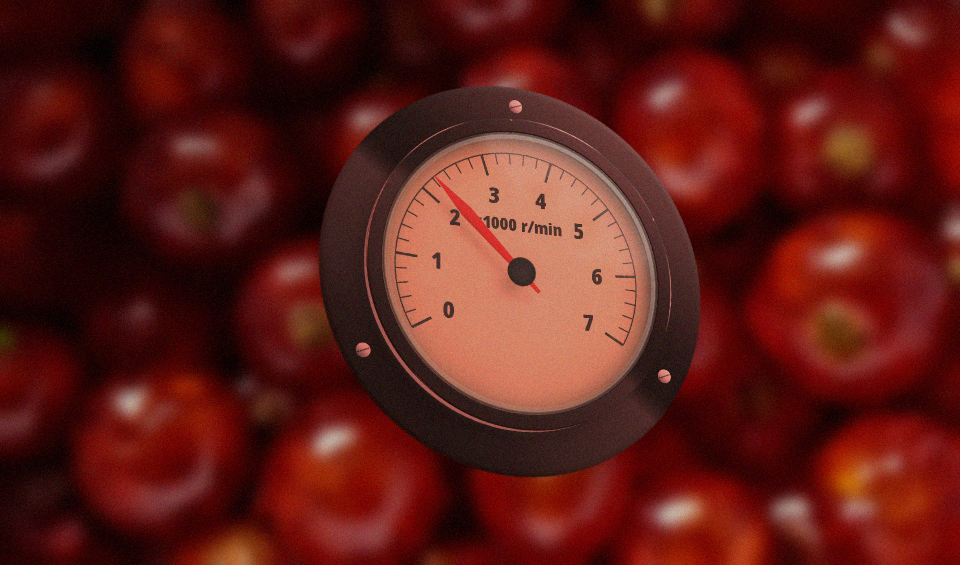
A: 2200,rpm
